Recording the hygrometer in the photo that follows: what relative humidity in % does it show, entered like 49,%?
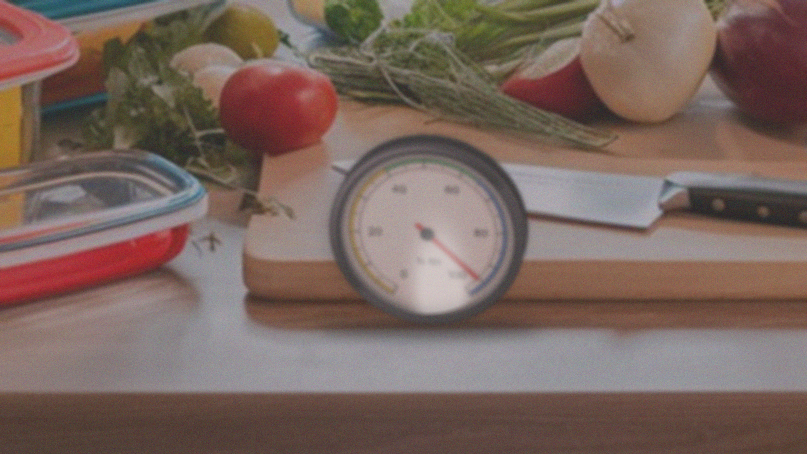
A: 95,%
